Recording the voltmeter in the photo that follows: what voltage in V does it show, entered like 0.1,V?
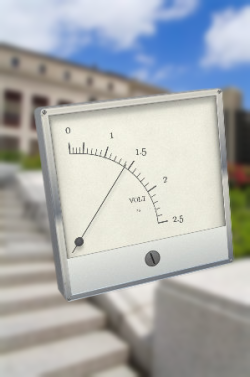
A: 1.4,V
